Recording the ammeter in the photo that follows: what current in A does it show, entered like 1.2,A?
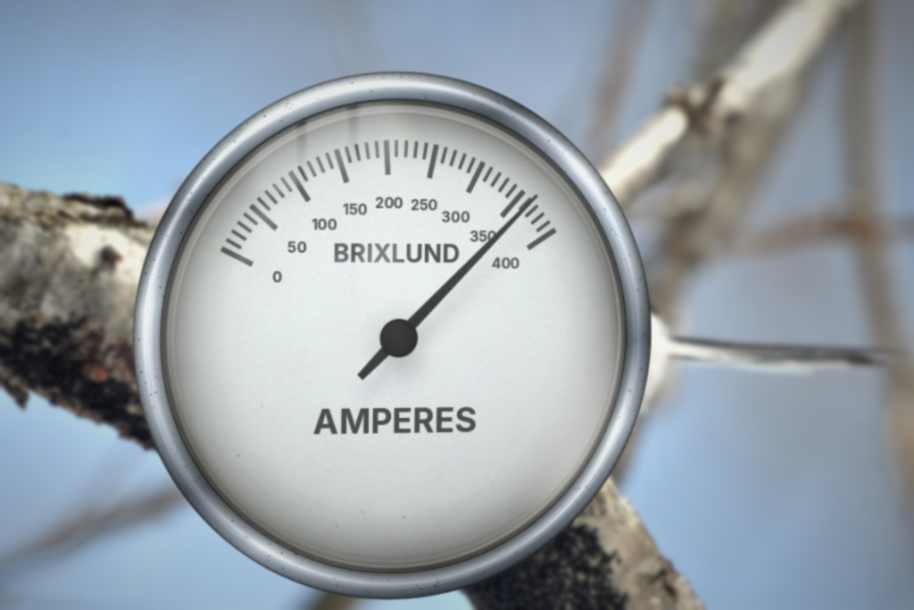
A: 360,A
